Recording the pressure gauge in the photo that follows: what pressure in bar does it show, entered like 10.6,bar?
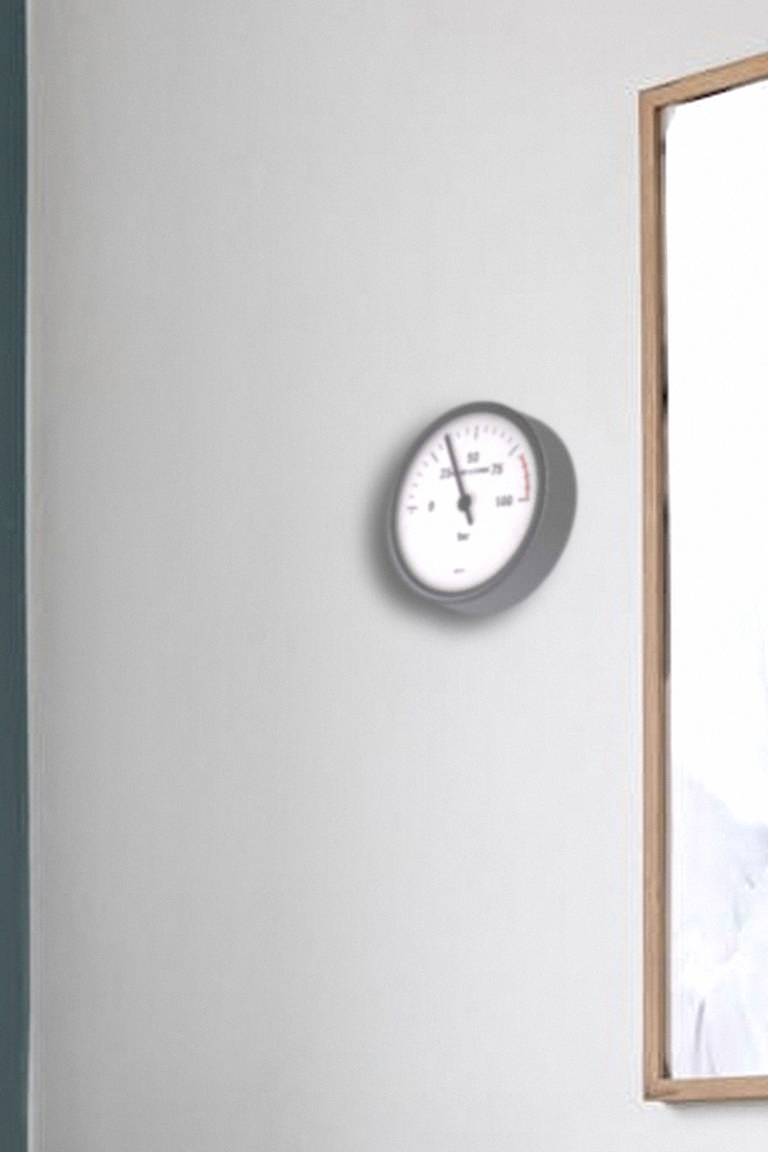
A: 35,bar
